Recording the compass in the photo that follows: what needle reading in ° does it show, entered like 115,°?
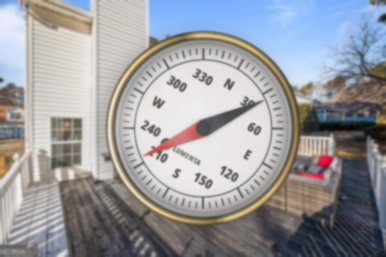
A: 215,°
